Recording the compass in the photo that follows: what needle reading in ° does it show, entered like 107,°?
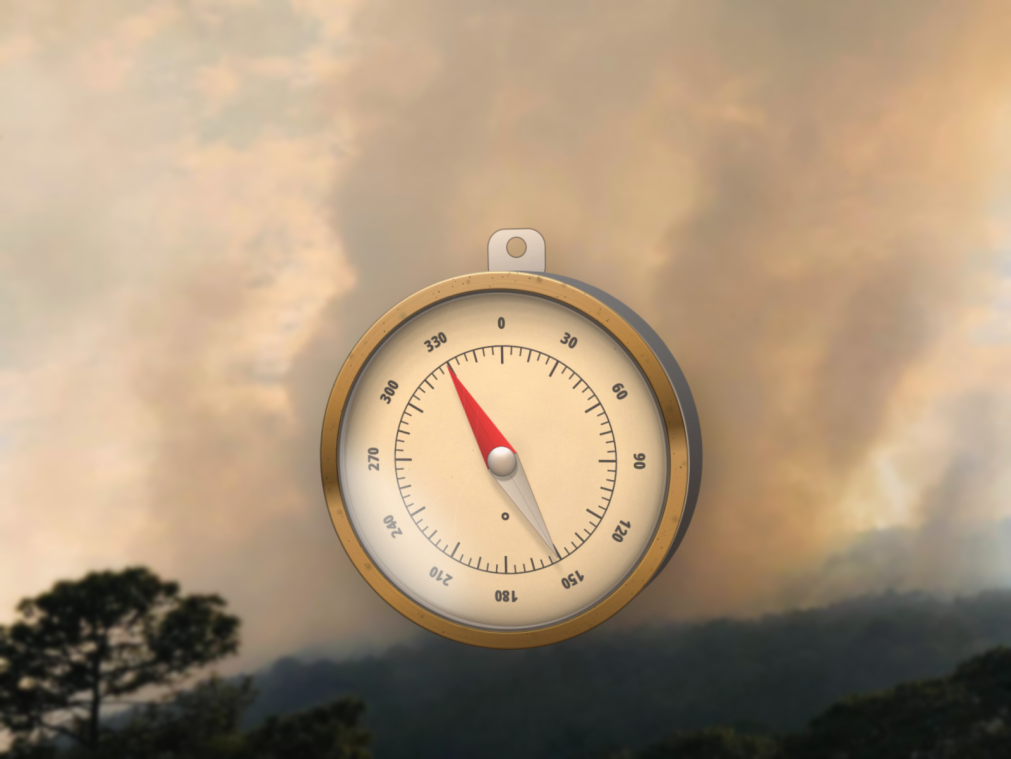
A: 330,°
